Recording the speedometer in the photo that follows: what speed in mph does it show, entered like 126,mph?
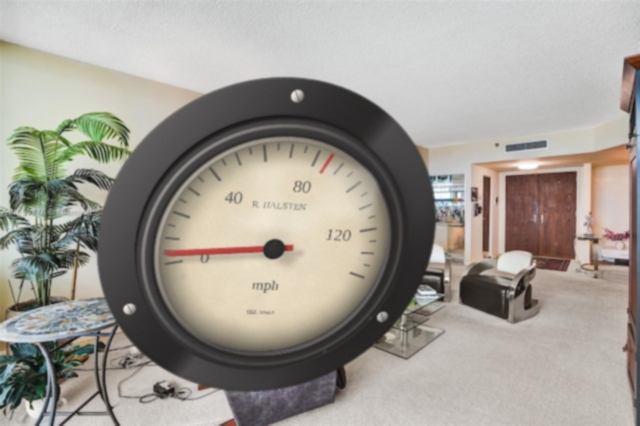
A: 5,mph
